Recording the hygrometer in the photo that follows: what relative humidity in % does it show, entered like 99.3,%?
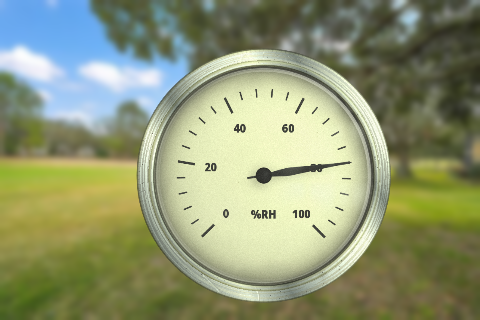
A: 80,%
